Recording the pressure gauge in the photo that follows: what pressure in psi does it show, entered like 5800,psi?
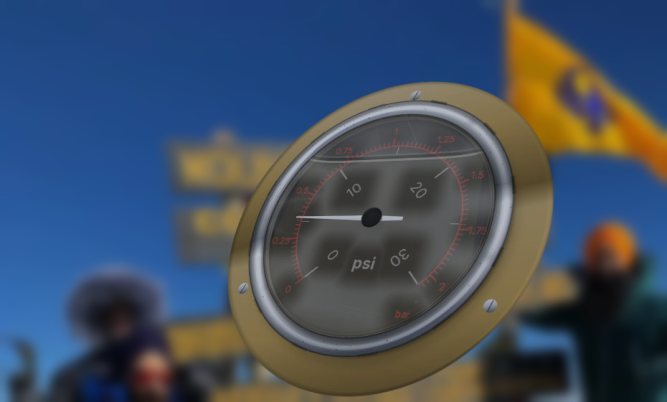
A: 5,psi
